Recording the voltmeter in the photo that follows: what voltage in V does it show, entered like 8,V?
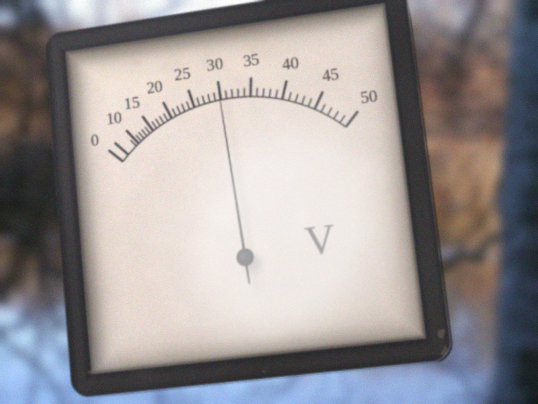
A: 30,V
